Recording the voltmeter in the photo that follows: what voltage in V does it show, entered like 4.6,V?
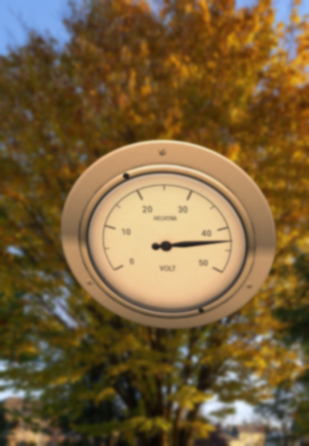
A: 42.5,V
